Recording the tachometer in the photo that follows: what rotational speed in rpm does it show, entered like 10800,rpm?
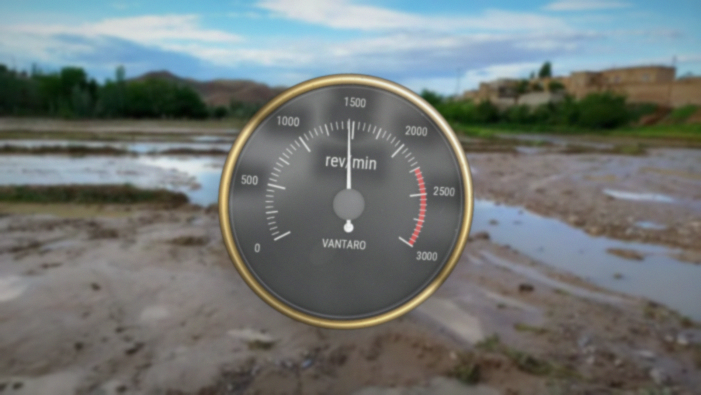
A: 1450,rpm
